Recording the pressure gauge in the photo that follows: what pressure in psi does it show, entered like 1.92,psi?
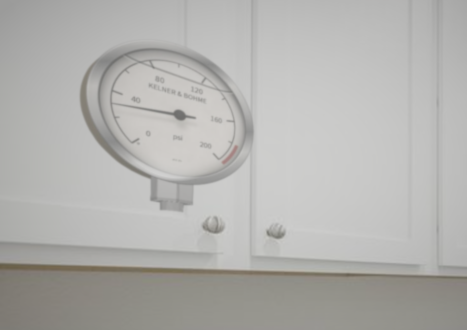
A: 30,psi
